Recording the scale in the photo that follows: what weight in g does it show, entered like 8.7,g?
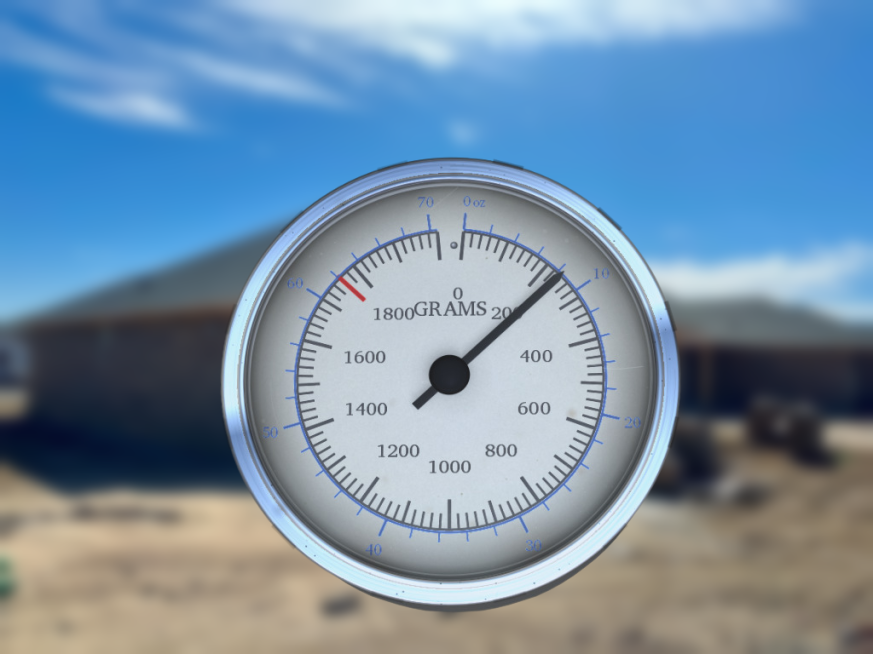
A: 240,g
